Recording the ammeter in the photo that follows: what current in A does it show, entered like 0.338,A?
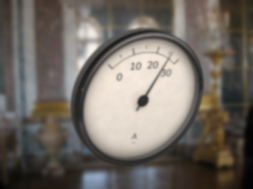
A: 25,A
